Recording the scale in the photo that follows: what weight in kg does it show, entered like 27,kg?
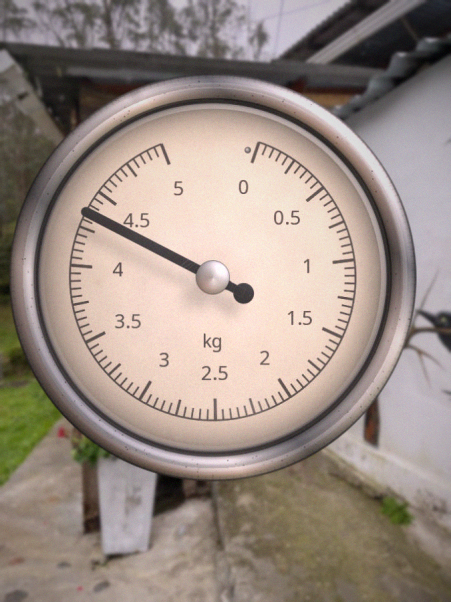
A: 4.35,kg
